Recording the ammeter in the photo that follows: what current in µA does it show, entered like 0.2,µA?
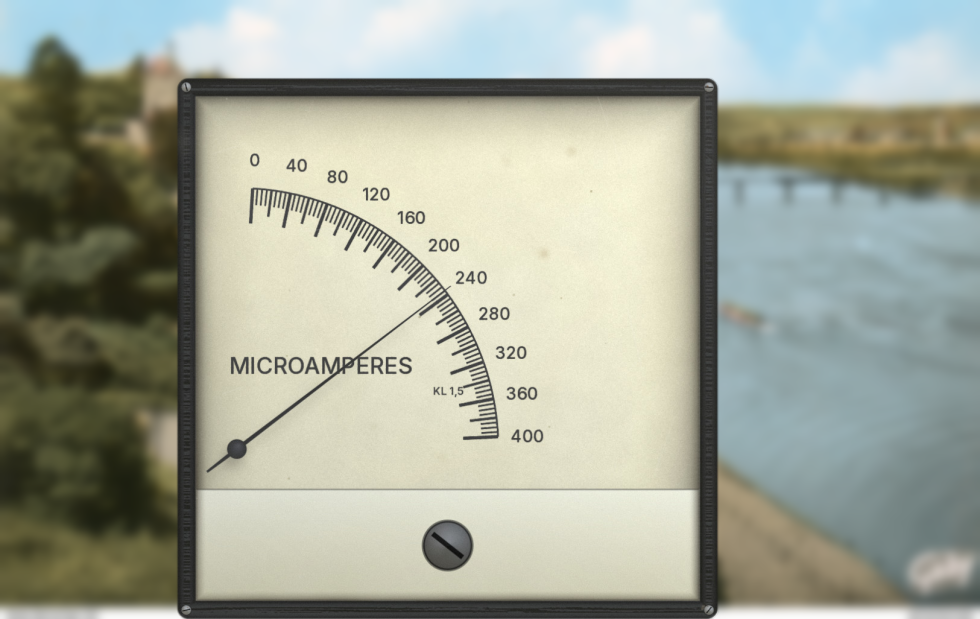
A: 235,µA
